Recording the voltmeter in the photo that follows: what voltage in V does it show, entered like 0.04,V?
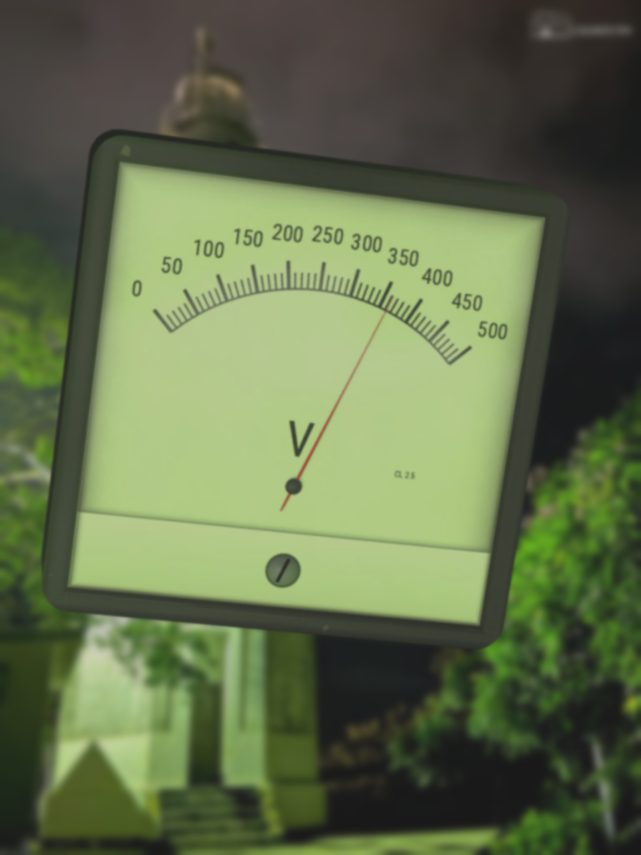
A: 360,V
